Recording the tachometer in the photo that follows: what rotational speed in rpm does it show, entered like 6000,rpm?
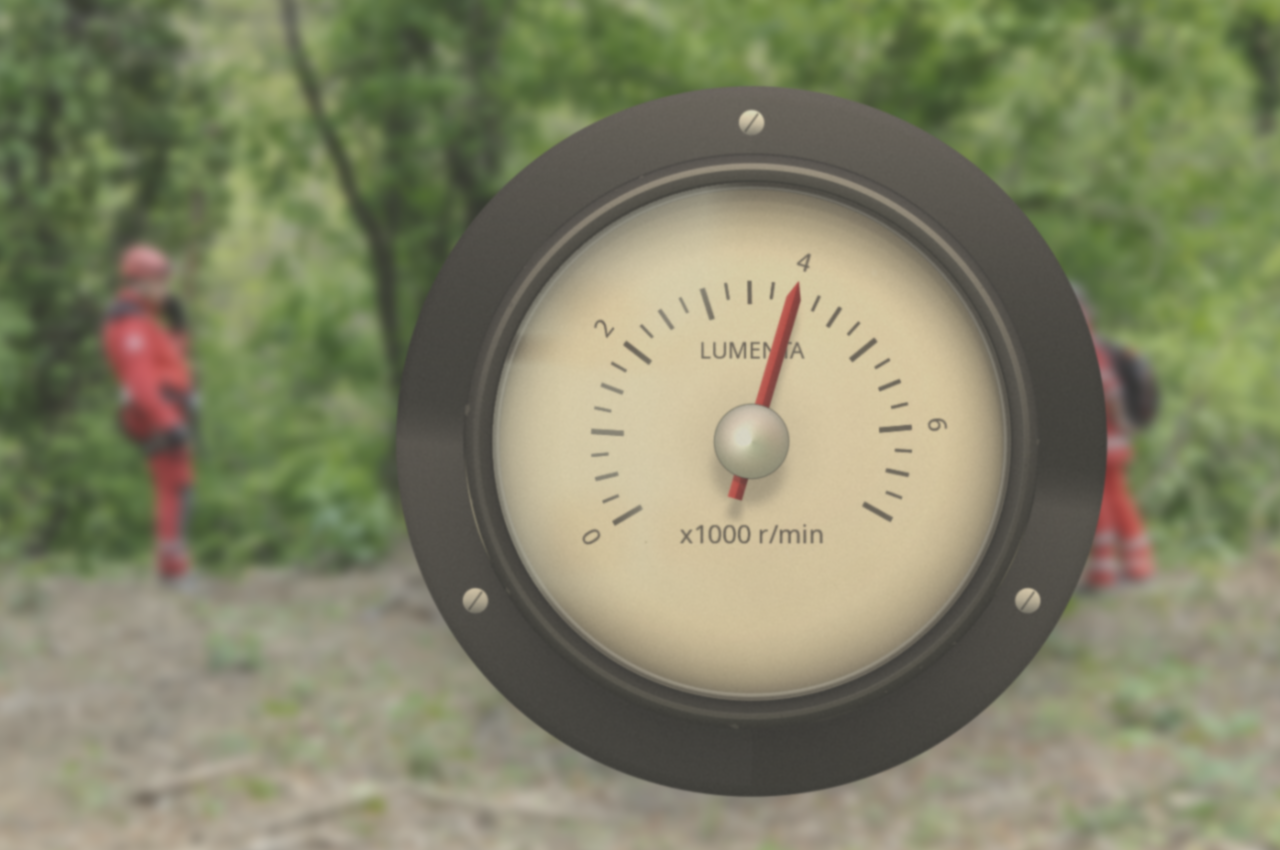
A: 4000,rpm
